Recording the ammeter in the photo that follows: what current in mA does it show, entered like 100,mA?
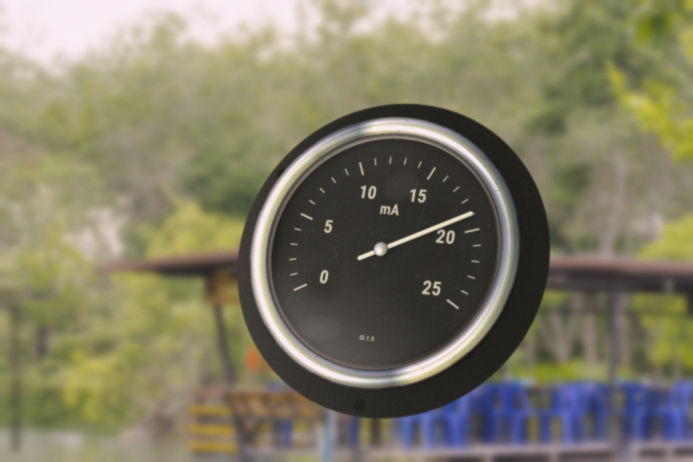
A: 19,mA
